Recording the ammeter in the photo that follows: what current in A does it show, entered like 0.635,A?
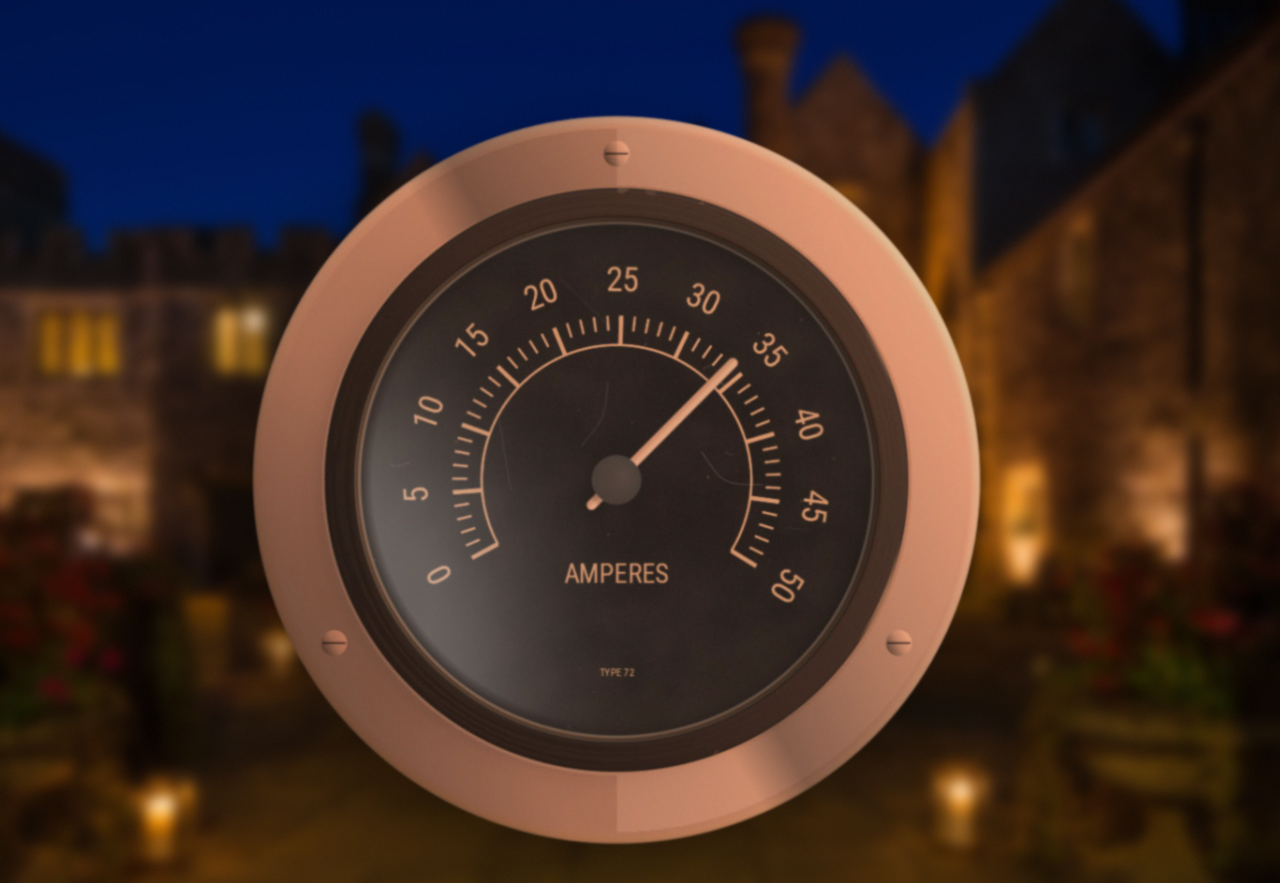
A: 34,A
